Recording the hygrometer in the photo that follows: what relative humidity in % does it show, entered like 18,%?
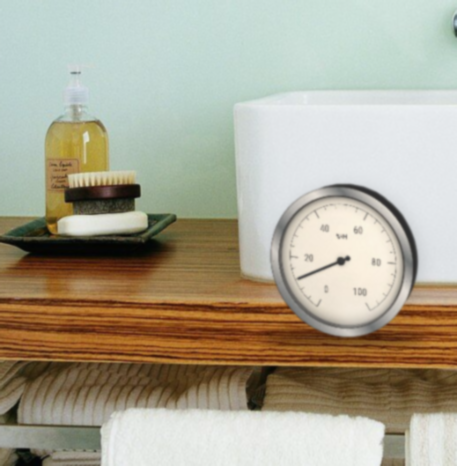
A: 12,%
